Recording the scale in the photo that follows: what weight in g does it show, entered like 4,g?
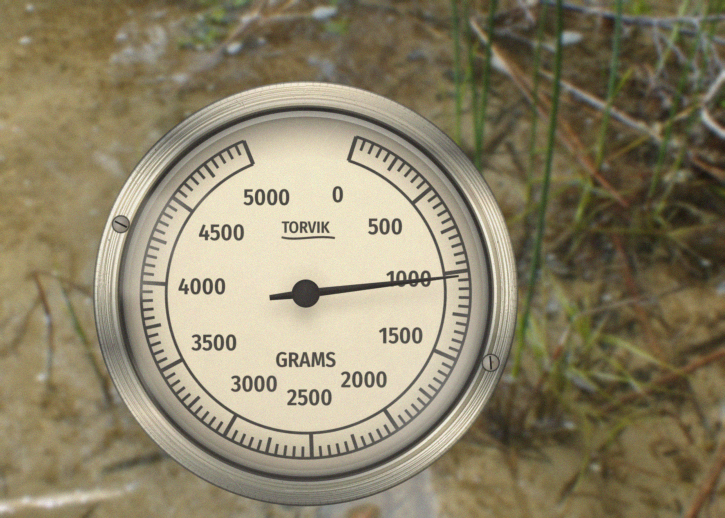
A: 1025,g
